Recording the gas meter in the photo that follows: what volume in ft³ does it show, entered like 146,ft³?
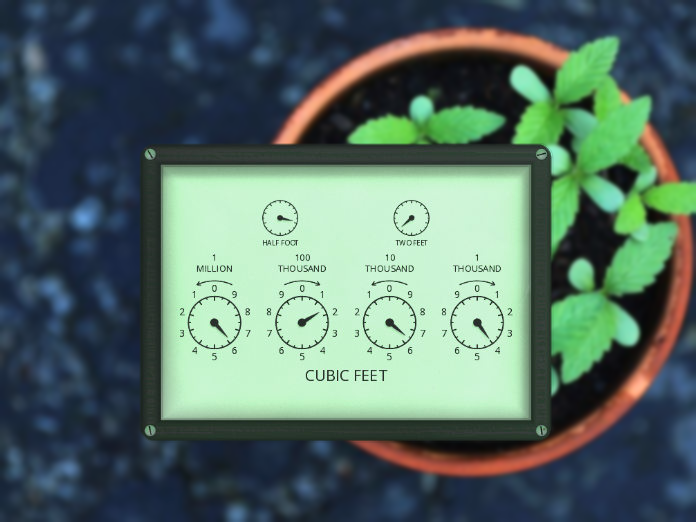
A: 616400,ft³
